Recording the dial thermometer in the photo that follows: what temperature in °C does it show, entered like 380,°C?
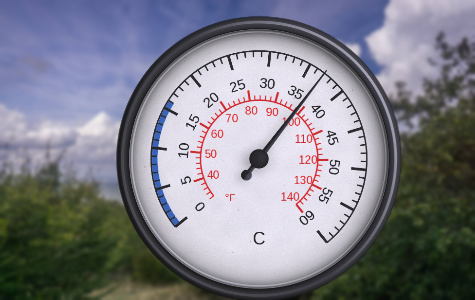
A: 37,°C
